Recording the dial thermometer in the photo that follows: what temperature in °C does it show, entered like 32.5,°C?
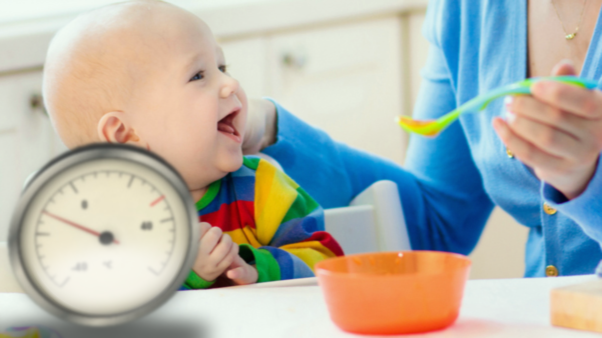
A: -12,°C
